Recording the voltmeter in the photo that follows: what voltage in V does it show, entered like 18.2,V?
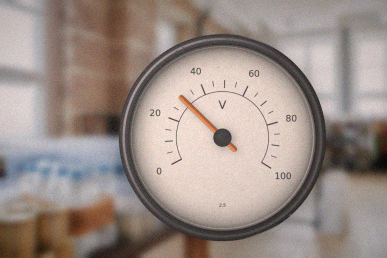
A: 30,V
